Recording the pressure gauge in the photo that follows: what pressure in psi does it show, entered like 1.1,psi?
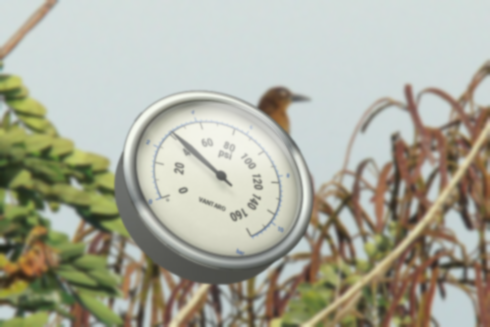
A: 40,psi
